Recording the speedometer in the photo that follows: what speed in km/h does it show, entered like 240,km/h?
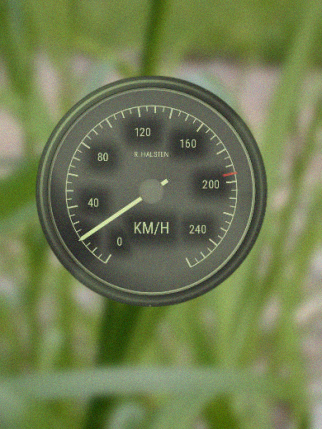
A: 20,km/h
